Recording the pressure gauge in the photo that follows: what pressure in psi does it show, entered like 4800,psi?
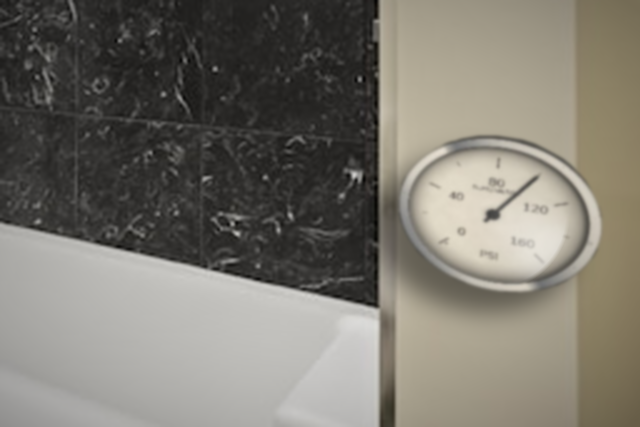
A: 100,psi
